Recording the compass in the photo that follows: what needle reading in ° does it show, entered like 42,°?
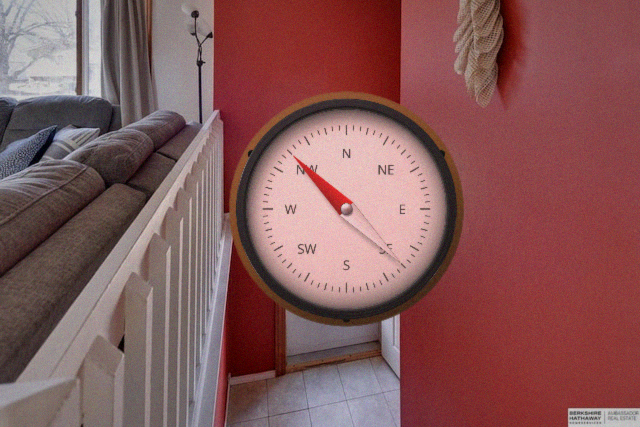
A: 315,°
